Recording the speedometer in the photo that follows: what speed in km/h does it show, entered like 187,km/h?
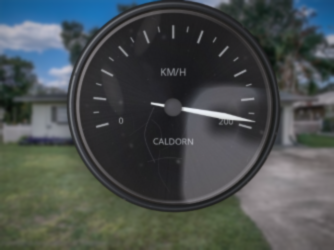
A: 195,km/h
